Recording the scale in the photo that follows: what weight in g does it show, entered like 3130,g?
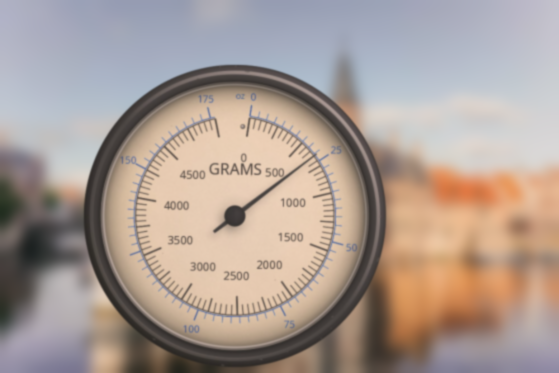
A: 650,g
